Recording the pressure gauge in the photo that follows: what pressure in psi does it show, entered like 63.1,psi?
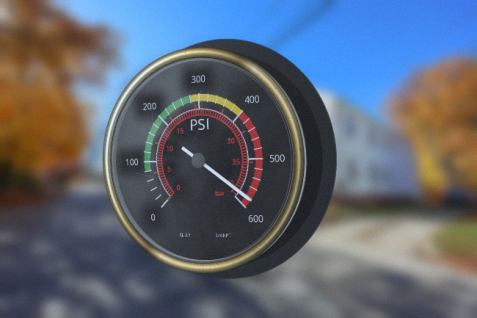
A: 580,psi
